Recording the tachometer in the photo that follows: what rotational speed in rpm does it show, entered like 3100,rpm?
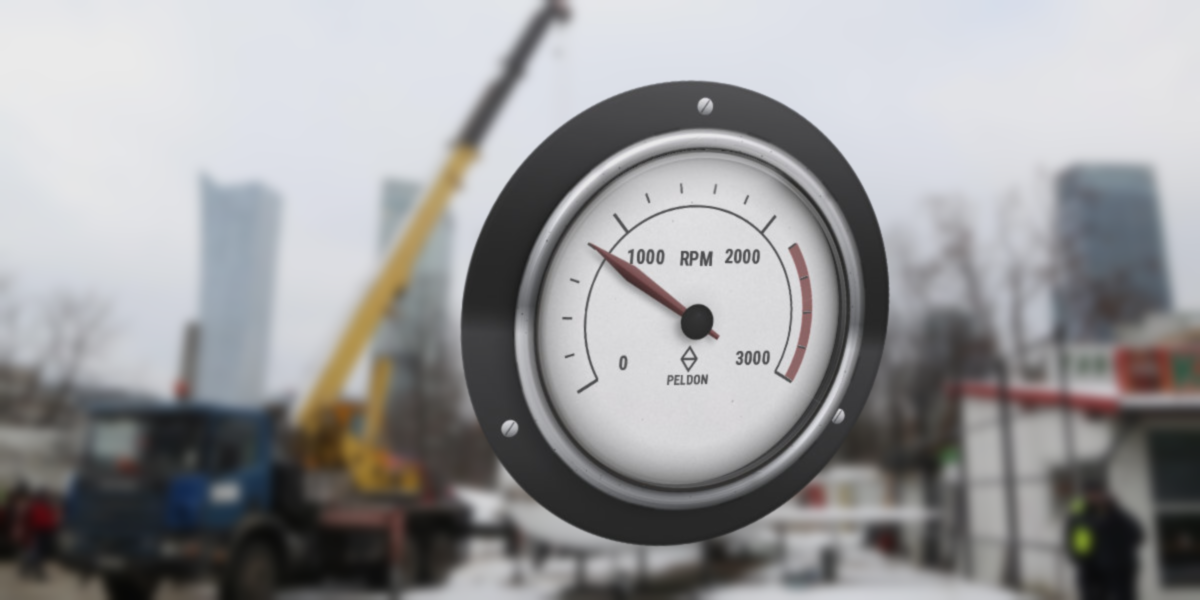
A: 800,rpm
